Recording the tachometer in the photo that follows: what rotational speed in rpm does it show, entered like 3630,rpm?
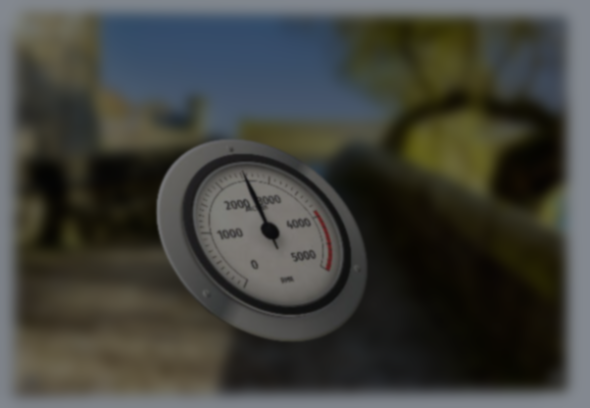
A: 2500,rpm
